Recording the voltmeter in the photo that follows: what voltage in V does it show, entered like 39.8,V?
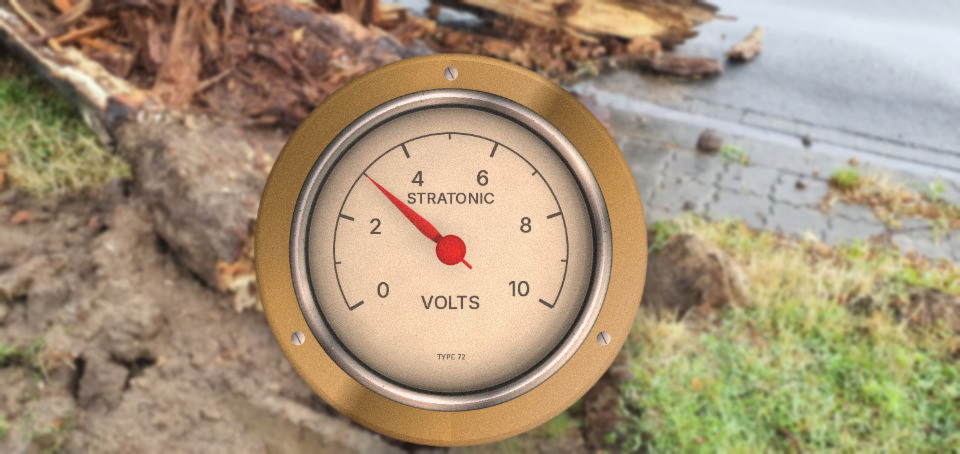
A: 3,V
